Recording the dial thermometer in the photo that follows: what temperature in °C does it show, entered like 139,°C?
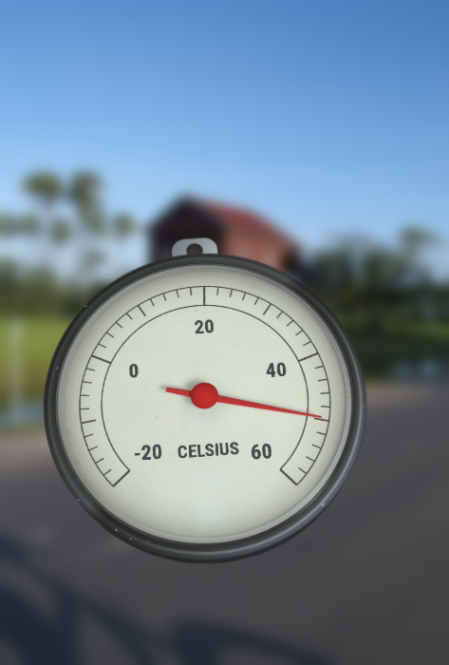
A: 50,°C
